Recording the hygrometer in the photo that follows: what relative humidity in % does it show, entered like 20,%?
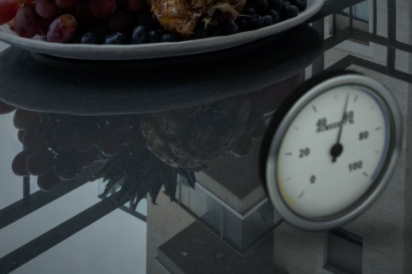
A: 55,%
